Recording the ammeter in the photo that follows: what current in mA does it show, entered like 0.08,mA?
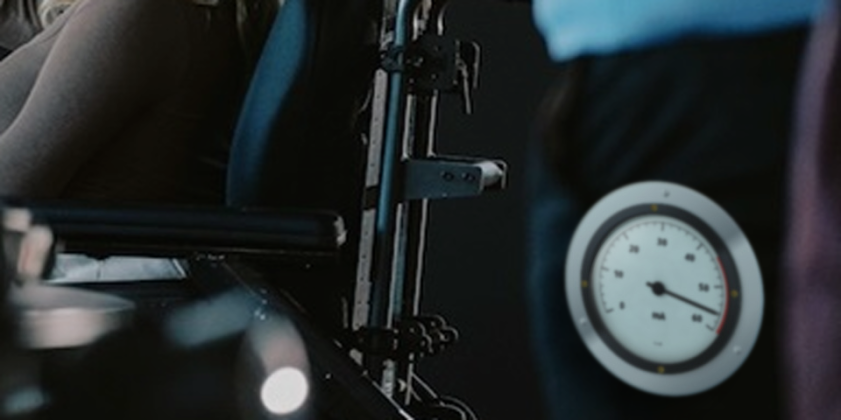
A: 56,mA
